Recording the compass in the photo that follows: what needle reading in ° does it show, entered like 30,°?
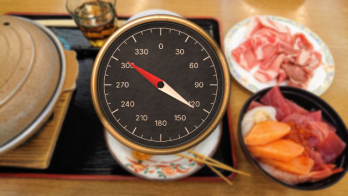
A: 305,°
